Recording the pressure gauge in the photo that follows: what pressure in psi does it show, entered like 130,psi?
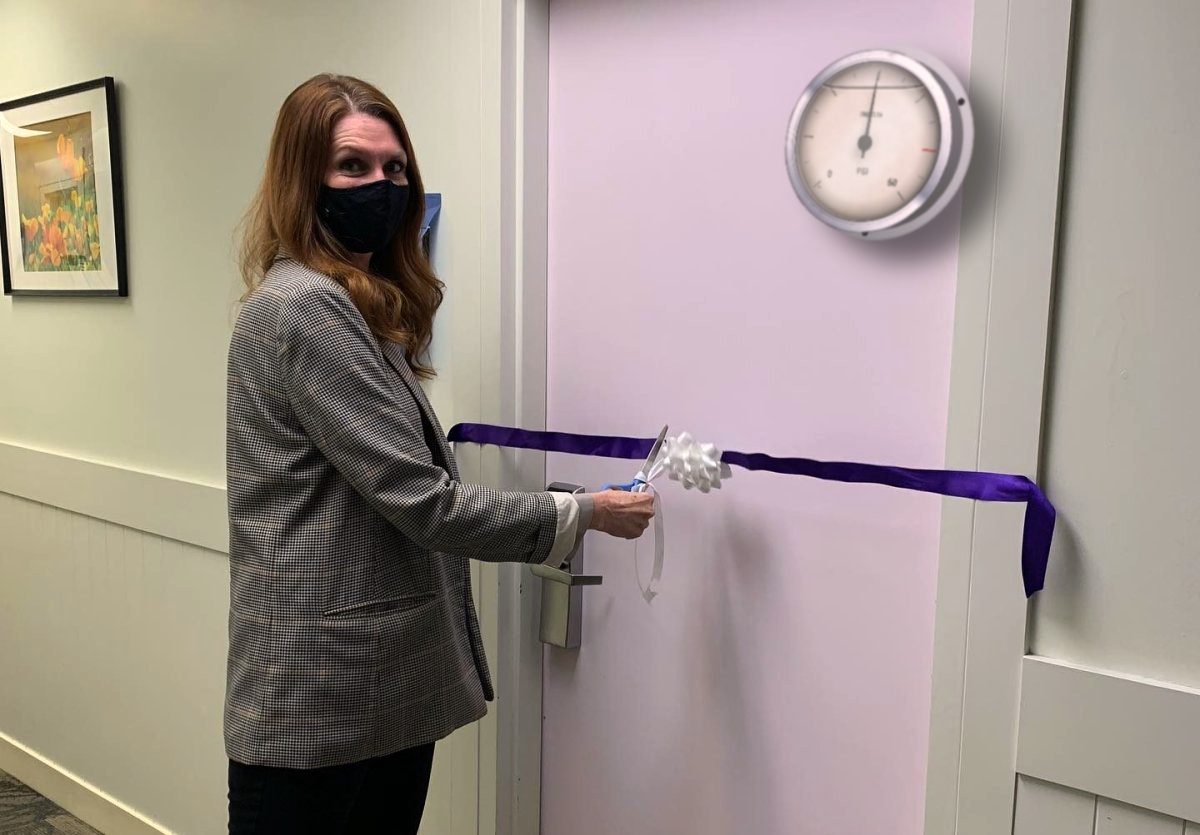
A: 30,psi
